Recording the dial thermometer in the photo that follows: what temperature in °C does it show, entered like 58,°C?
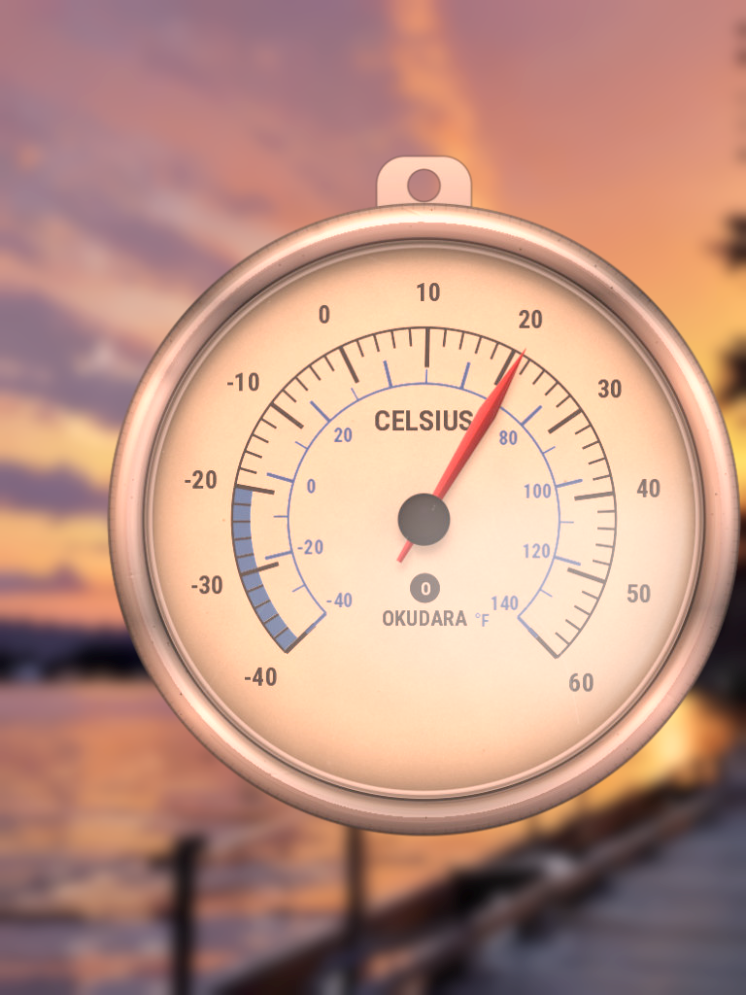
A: 21,°C
